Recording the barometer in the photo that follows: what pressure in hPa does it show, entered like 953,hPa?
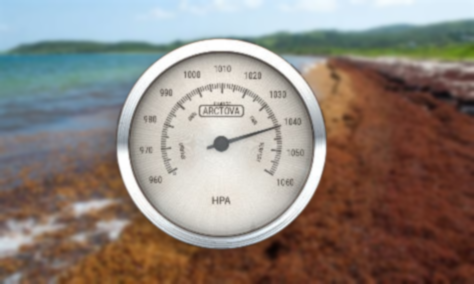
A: 1040,hPa
